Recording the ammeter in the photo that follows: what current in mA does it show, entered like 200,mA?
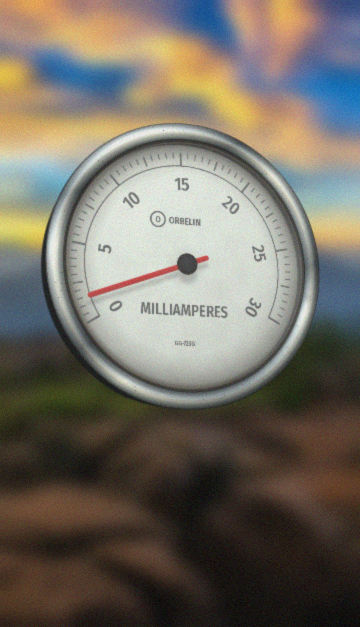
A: 1.5,mA
